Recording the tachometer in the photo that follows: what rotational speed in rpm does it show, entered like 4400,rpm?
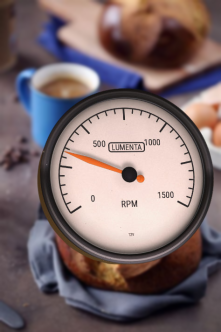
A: 325,rpm
